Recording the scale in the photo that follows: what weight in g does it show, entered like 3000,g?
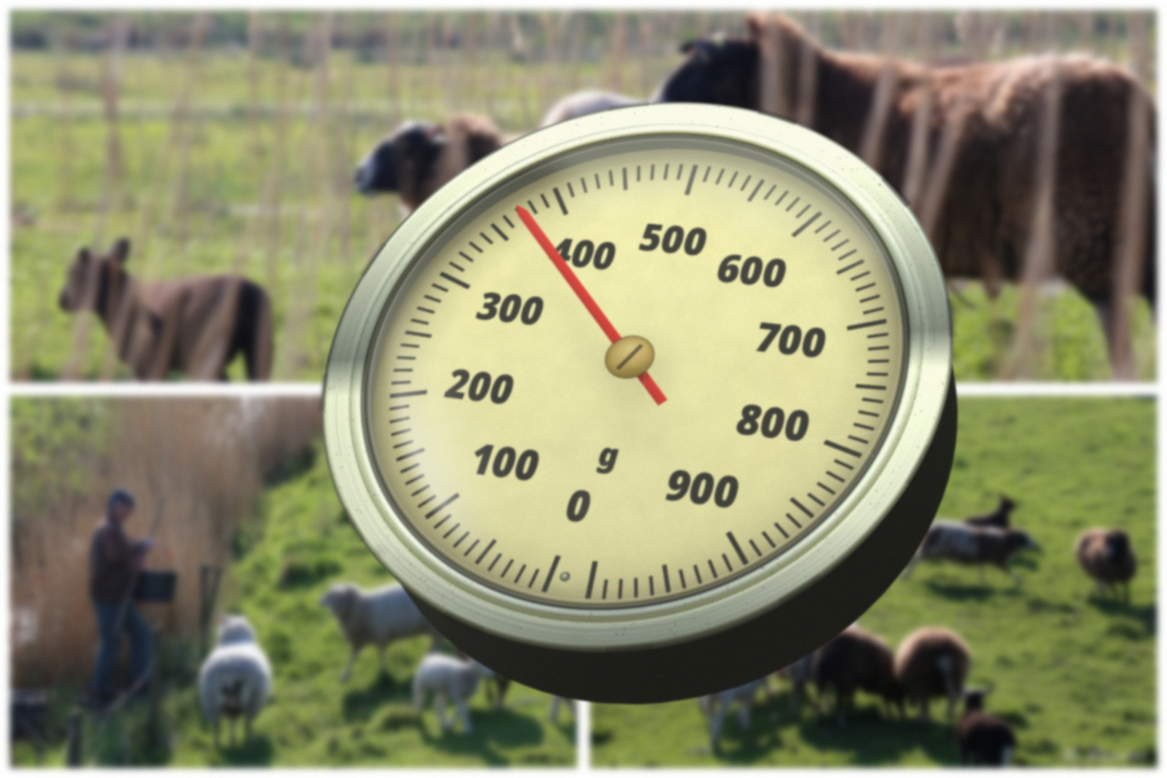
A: 370,g
